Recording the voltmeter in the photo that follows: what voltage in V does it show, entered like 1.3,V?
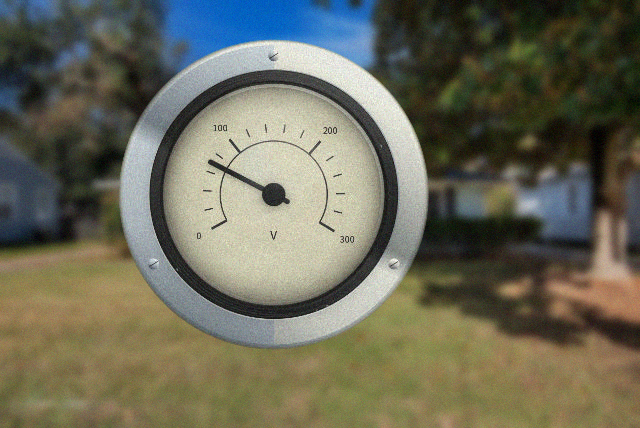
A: 70,V
